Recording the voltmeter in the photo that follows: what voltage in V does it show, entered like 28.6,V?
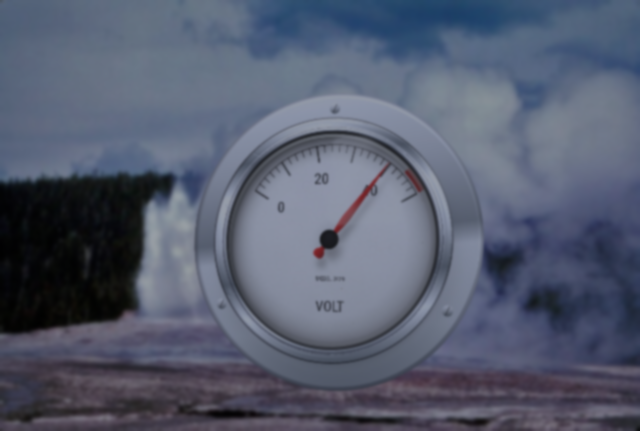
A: 40,V
